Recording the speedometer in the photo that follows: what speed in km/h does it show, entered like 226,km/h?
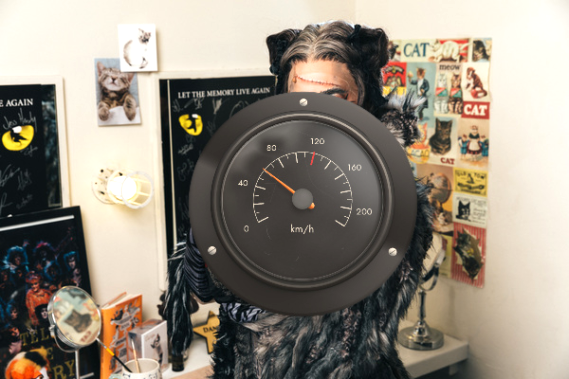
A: 60,km/h
